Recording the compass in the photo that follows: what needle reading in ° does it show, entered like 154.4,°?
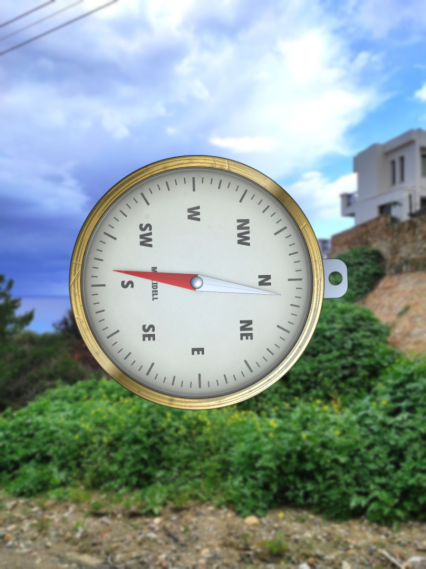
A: 190,°
